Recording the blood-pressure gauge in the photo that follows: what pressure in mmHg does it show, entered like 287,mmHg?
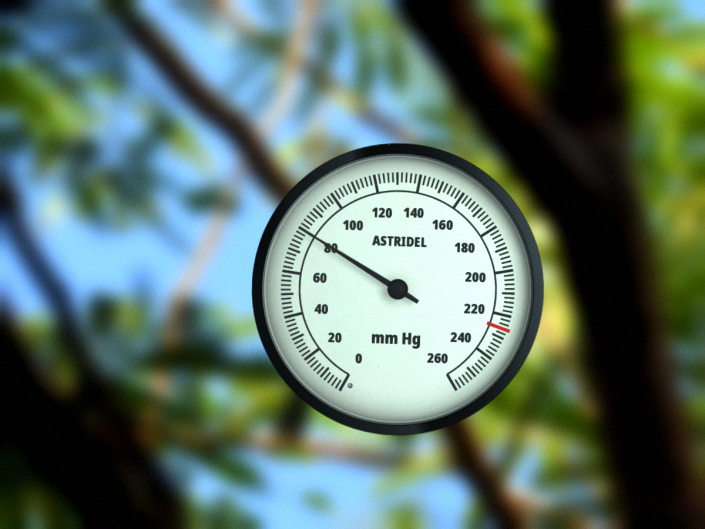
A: 80,mmHg
